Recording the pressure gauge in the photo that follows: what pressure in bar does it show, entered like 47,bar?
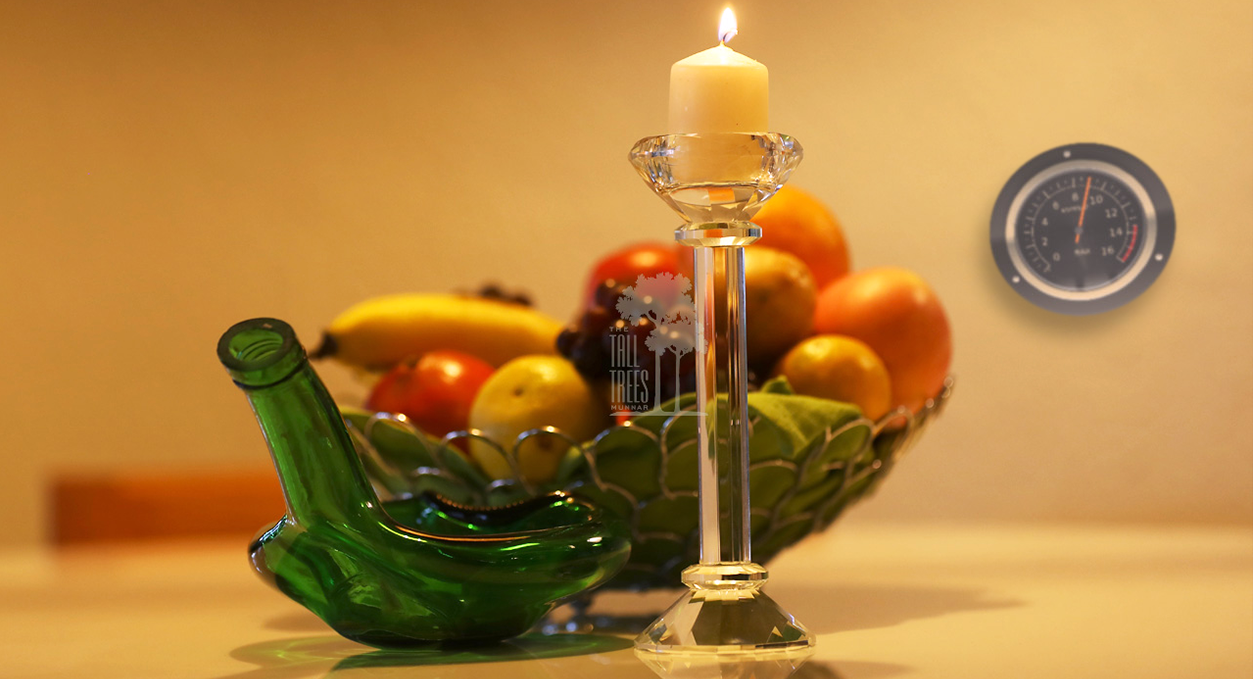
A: 9,bar
